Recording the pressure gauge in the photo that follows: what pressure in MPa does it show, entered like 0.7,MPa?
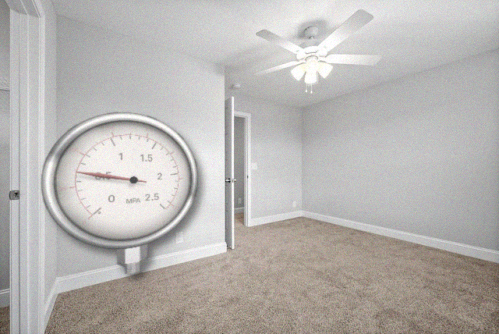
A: 0.5,MPa
